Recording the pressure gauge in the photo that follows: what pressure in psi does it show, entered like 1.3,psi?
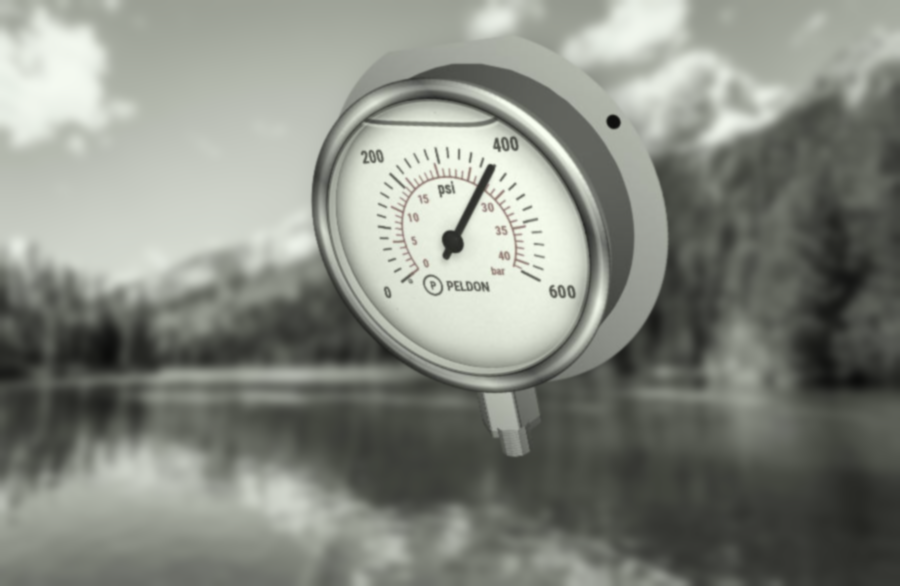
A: 400,psi
